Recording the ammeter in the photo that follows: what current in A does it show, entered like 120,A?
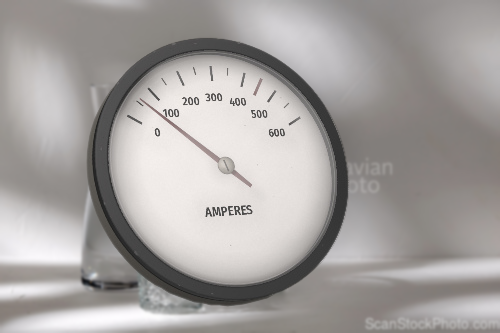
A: 50,A
